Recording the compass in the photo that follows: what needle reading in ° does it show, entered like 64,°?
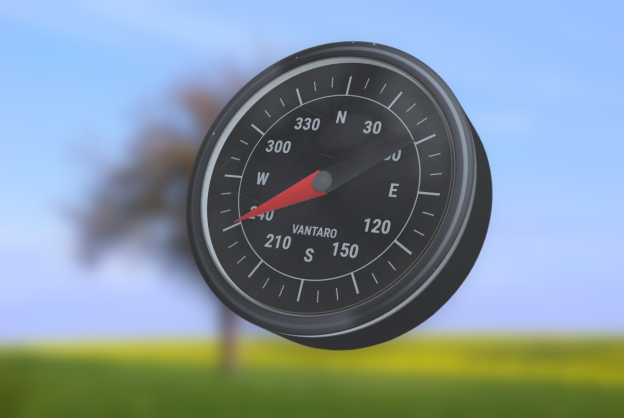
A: 240,°
